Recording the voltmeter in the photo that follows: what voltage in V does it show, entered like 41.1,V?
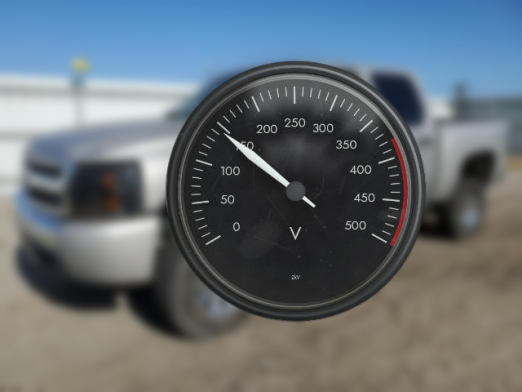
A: 145,V
